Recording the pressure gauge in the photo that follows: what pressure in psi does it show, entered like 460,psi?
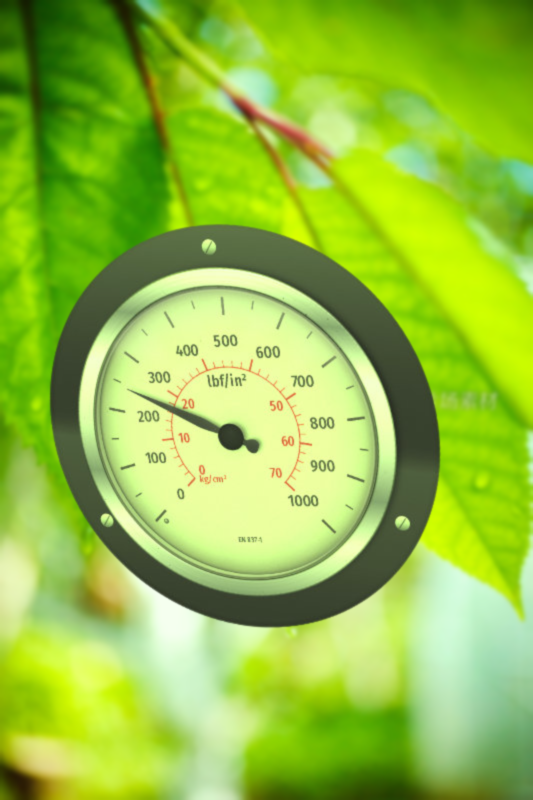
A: 250,psi
